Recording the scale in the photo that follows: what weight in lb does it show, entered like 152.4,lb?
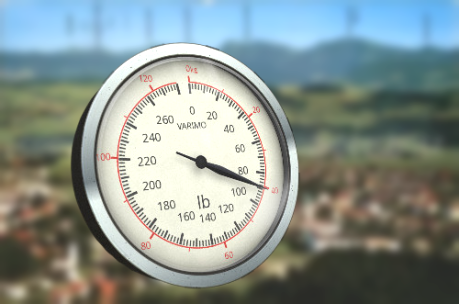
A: 90,lb
